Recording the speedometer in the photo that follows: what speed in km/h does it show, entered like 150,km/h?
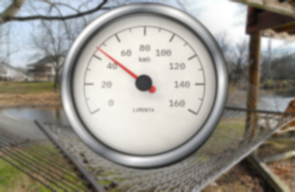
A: 45,km/h
